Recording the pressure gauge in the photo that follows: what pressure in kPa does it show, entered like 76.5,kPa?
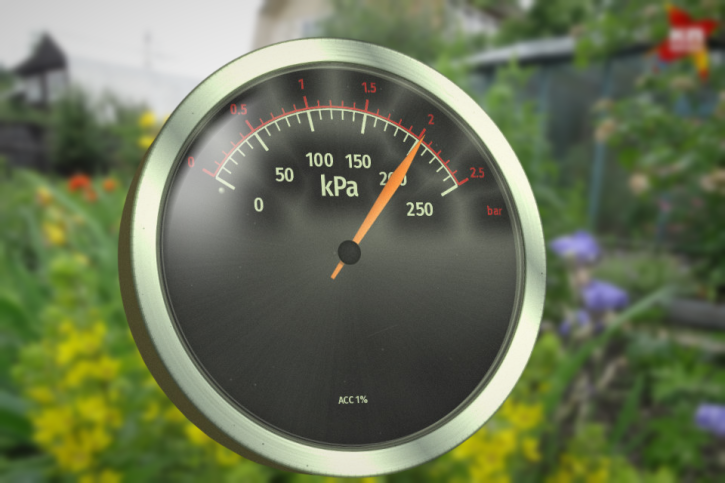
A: 200,kPa
